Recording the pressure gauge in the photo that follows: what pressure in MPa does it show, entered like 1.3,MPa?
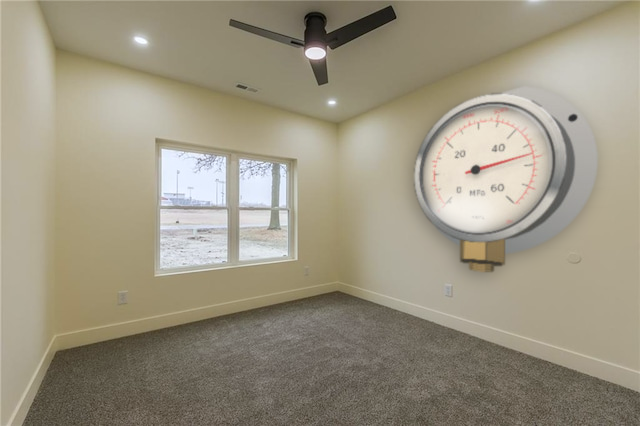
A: 47.5,MPa
